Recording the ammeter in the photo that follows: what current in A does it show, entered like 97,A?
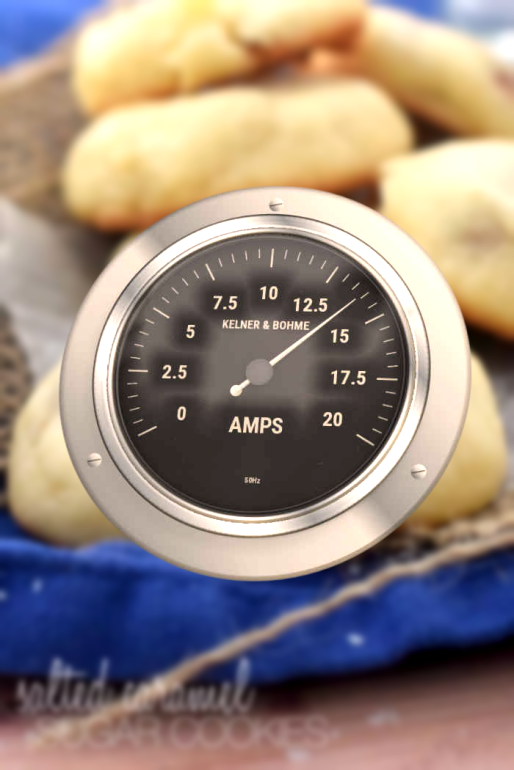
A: 14,A
